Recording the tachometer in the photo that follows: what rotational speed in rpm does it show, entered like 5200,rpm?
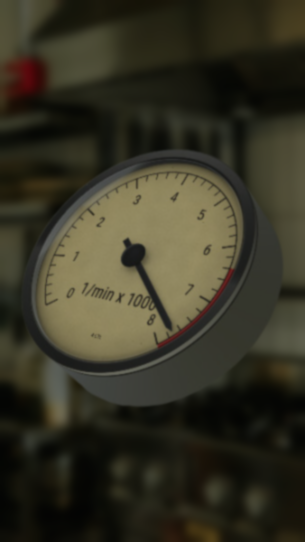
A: 7700,rpm
